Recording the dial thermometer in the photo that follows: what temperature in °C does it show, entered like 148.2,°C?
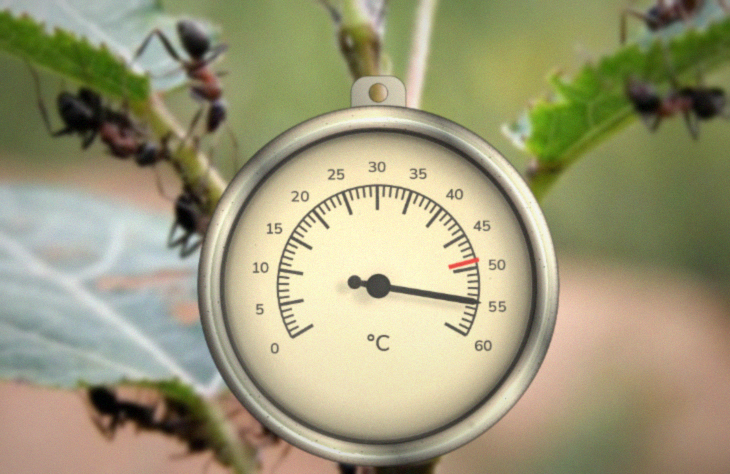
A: 55,°C
